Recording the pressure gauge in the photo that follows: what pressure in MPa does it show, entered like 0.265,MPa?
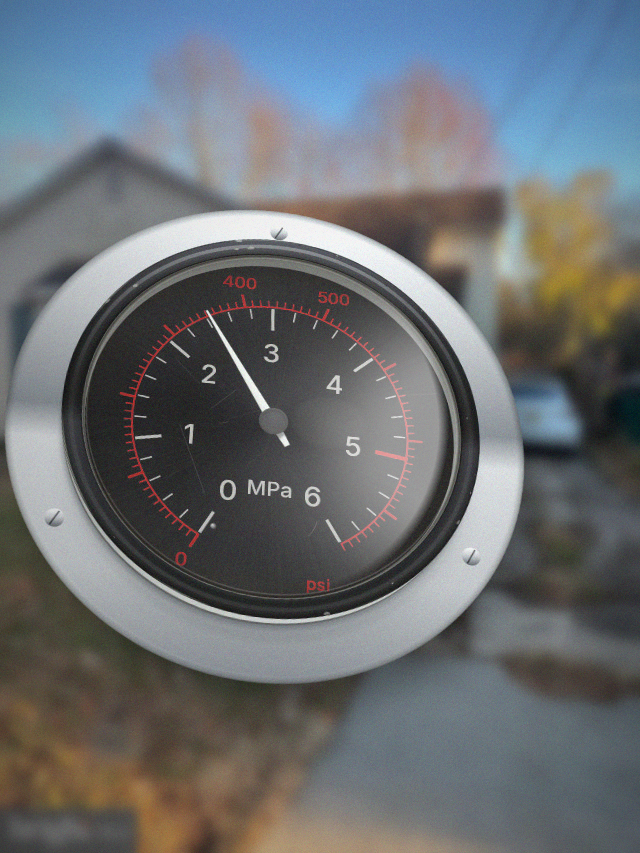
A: 2.4,MPa
